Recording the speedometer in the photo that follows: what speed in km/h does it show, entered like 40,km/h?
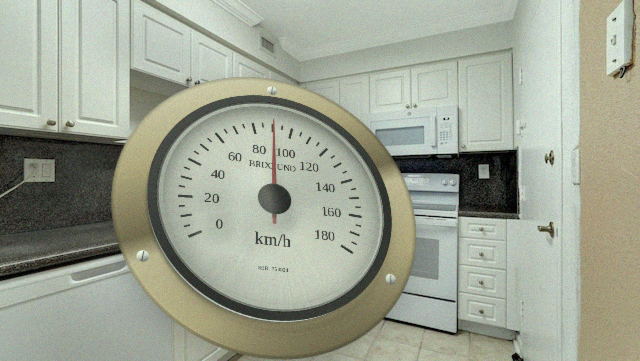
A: 90,km/h
